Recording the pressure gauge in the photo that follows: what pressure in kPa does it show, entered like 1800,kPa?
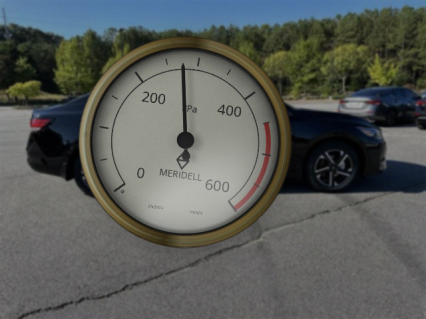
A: 275,kPa
